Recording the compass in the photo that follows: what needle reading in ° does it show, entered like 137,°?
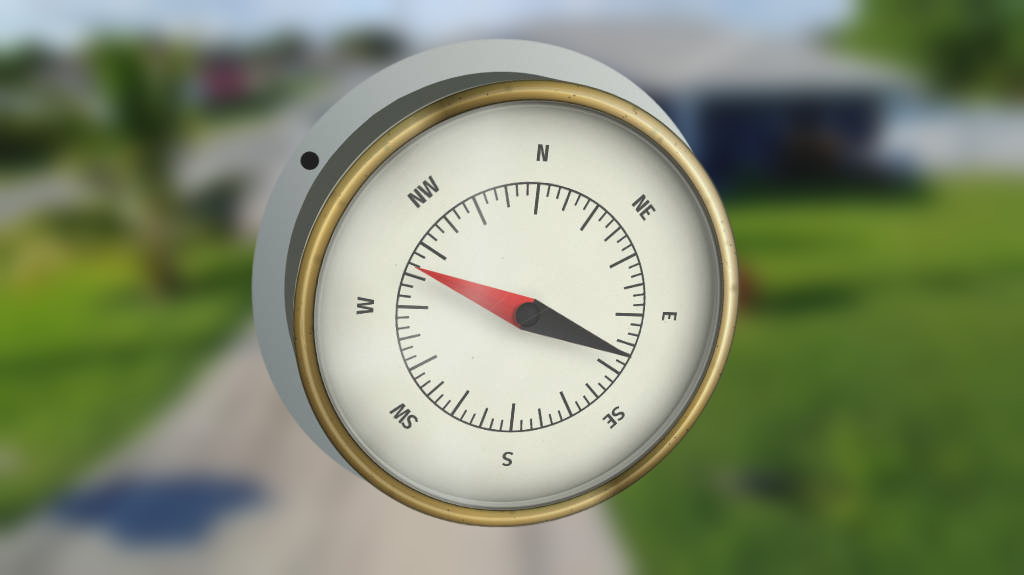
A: 290,°
